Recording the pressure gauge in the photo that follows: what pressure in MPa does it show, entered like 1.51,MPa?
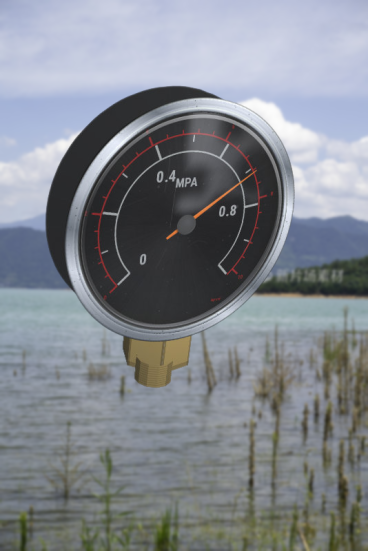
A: 0.7,MPa
